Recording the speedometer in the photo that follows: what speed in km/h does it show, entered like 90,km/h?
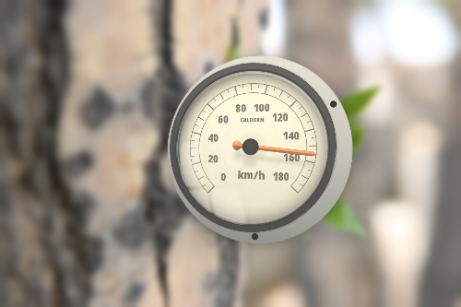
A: 155,km/h
